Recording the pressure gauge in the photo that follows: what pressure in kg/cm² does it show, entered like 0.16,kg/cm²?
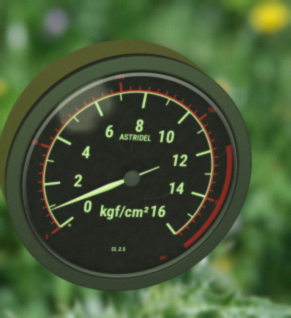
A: 1,kg/cm²
